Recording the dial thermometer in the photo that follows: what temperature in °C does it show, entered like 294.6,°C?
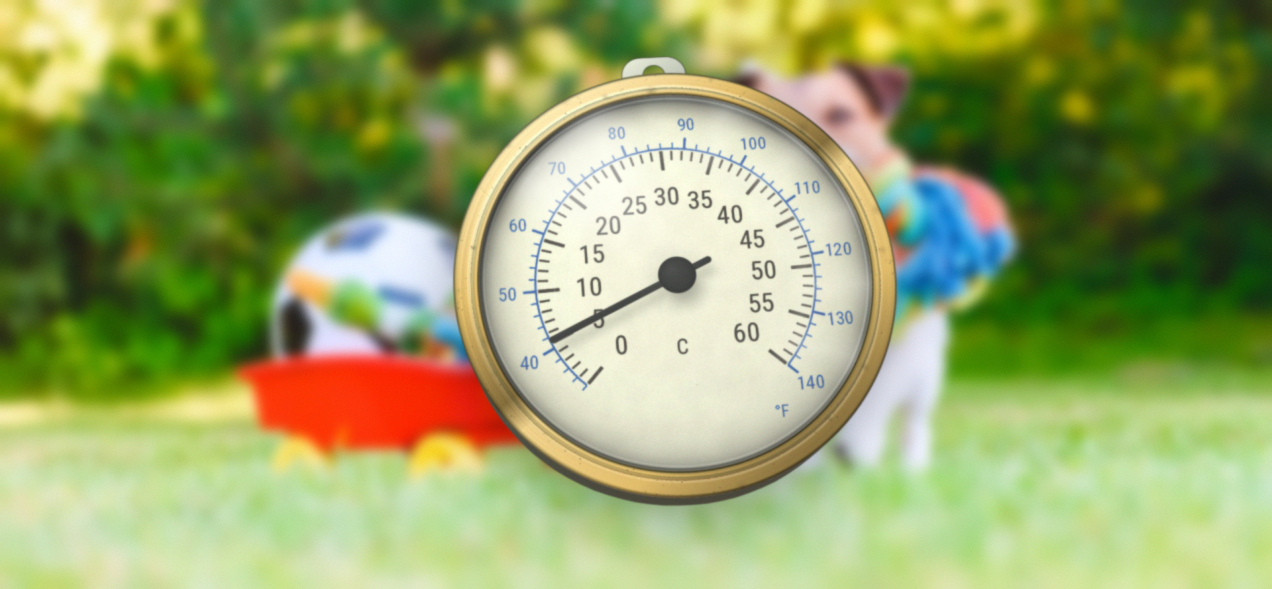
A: 5,°C
